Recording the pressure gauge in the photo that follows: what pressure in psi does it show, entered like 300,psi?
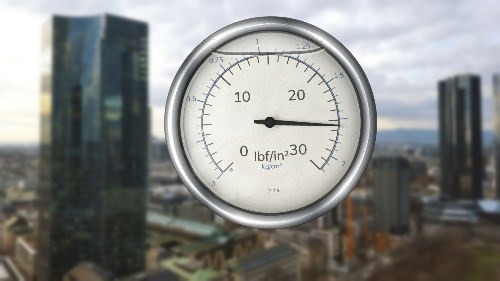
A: 25.5,psi
